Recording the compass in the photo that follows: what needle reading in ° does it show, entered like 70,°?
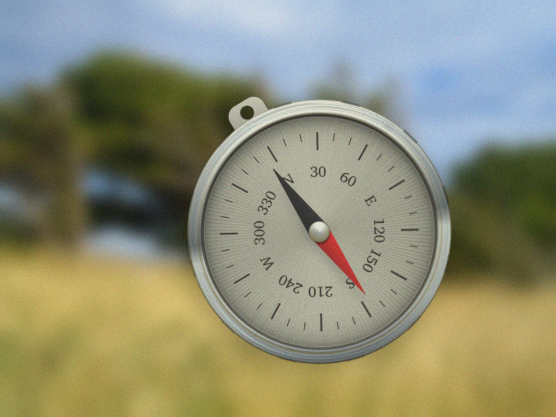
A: 175,°
